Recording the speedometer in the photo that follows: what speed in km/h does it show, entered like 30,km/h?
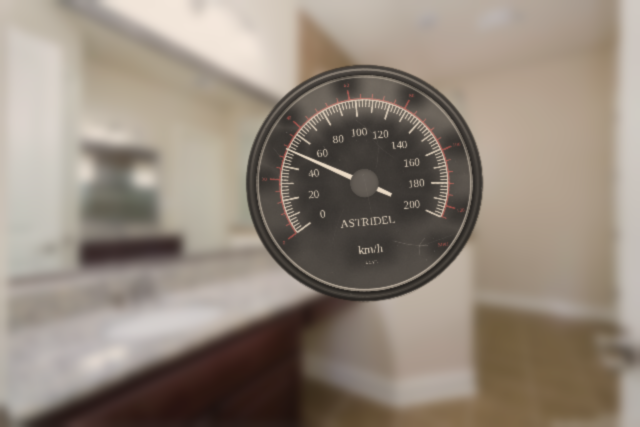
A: 50,km/h
